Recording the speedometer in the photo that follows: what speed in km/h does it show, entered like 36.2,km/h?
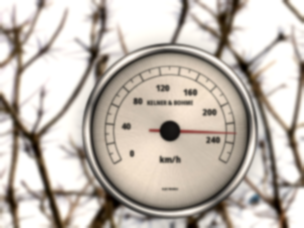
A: 230,km/h
